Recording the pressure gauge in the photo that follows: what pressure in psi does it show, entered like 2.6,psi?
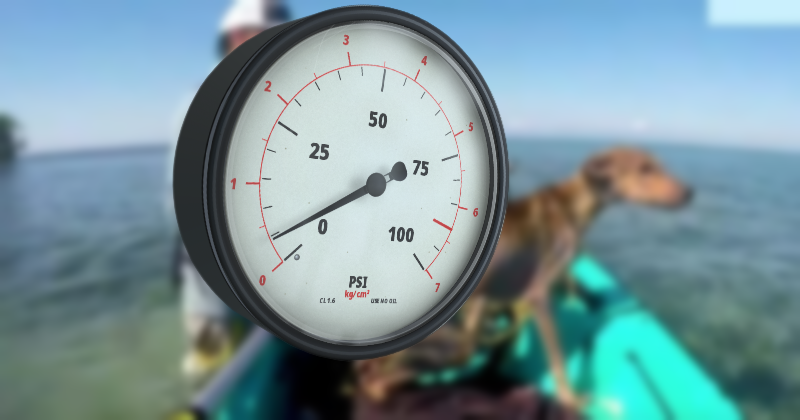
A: 5,psi
